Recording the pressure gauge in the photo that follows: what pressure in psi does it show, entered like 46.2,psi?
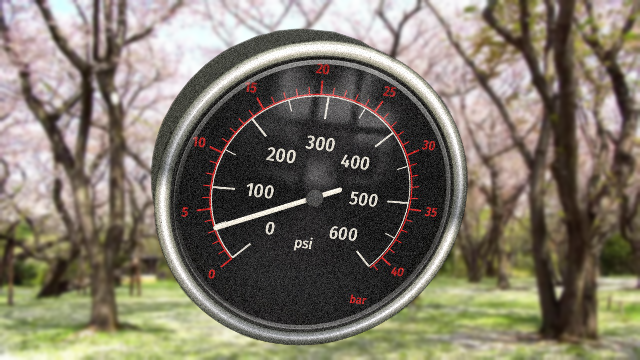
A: 50,psi
